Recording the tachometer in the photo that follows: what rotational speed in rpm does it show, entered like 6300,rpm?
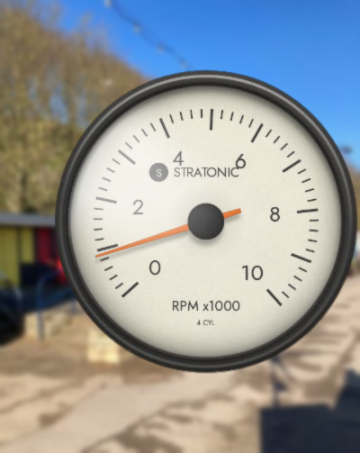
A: 900,rpm
